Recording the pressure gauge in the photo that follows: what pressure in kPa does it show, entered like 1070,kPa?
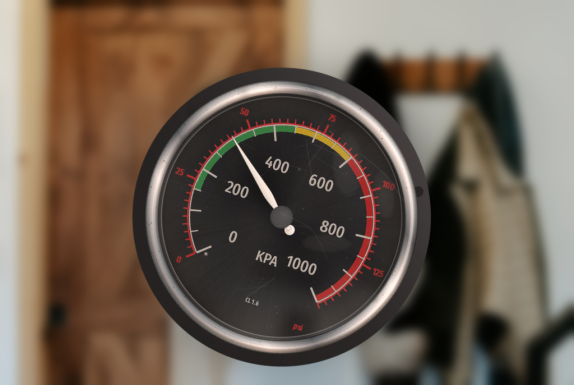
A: 300,kPa
